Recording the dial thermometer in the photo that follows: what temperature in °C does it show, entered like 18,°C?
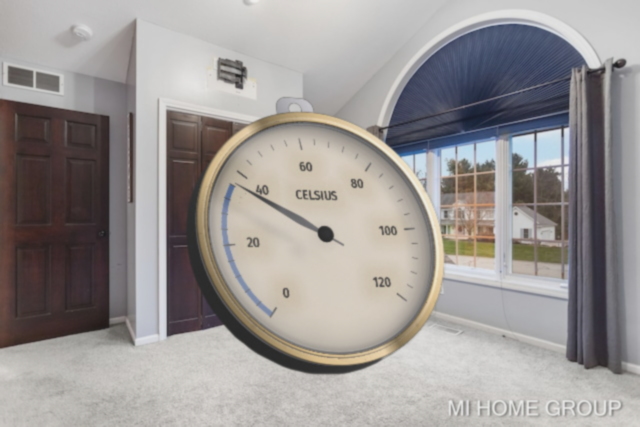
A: 36,°C
